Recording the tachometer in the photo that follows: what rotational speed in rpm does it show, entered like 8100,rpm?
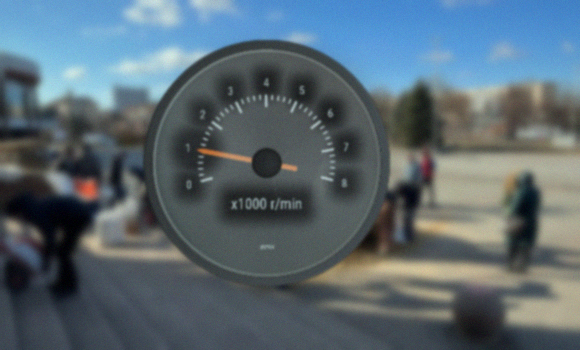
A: 1000,rpm
